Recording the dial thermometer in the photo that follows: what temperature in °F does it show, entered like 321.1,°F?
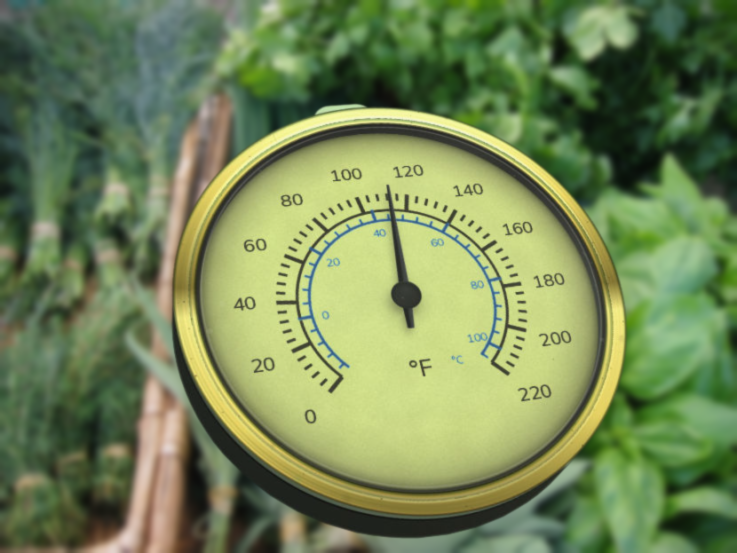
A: 112,°F
